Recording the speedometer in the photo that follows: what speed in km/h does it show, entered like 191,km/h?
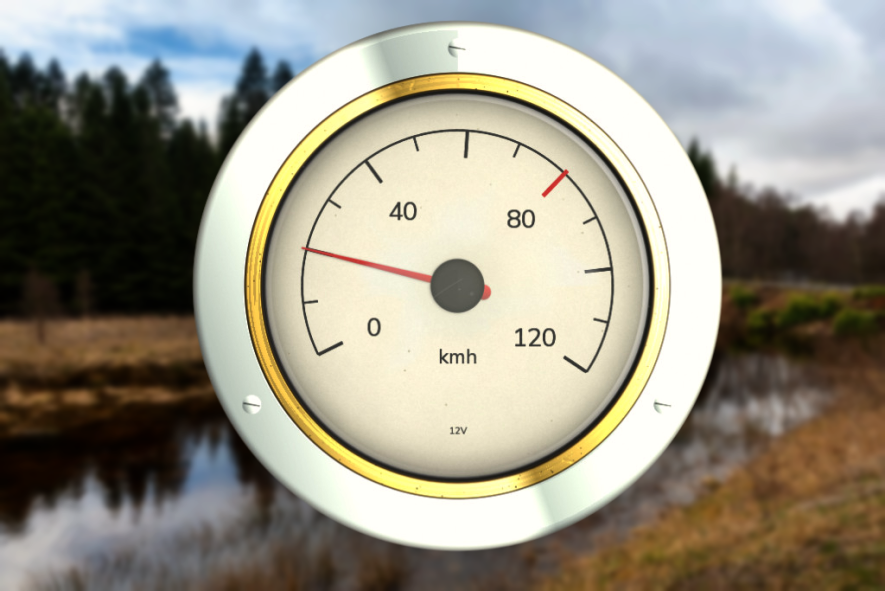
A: 20,km/h
